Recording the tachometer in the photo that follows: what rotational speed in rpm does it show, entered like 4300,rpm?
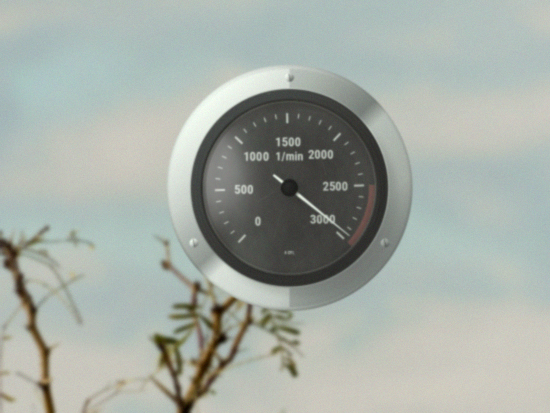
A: 2950,rpm
